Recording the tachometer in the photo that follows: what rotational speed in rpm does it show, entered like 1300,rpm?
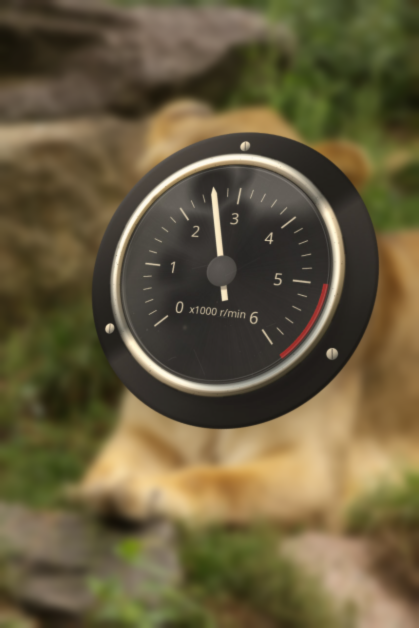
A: 2600,rpm
